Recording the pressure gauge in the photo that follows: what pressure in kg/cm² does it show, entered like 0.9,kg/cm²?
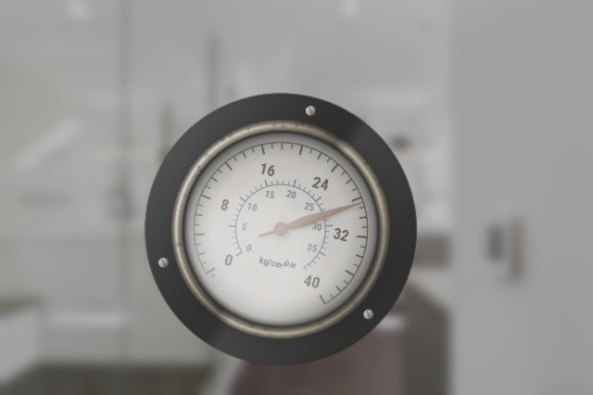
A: 28.5,kg/cm²
